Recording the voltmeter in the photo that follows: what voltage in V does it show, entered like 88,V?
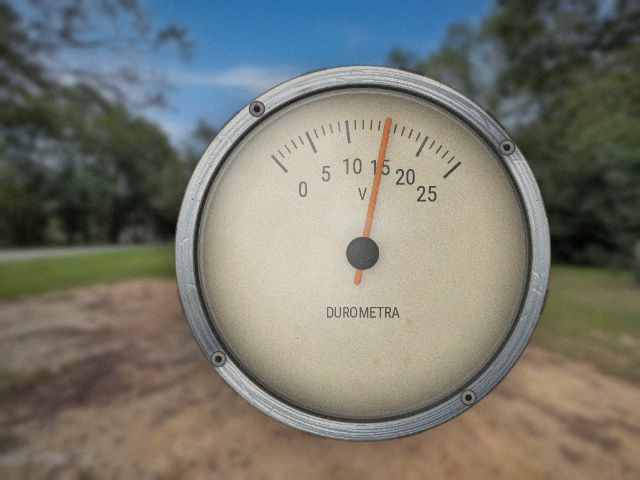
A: 15,V
